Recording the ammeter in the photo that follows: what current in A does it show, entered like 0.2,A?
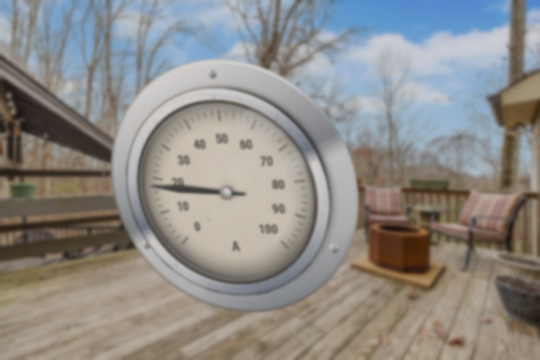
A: 18,A
